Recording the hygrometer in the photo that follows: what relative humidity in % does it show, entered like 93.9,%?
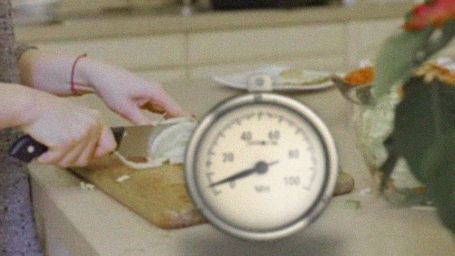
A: 5,%
